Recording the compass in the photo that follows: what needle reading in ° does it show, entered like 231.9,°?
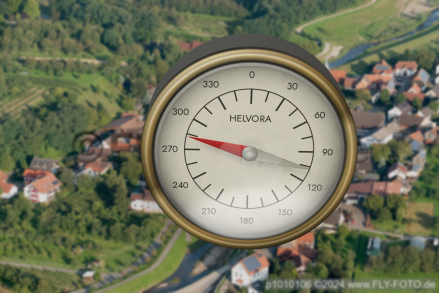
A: 285,°
